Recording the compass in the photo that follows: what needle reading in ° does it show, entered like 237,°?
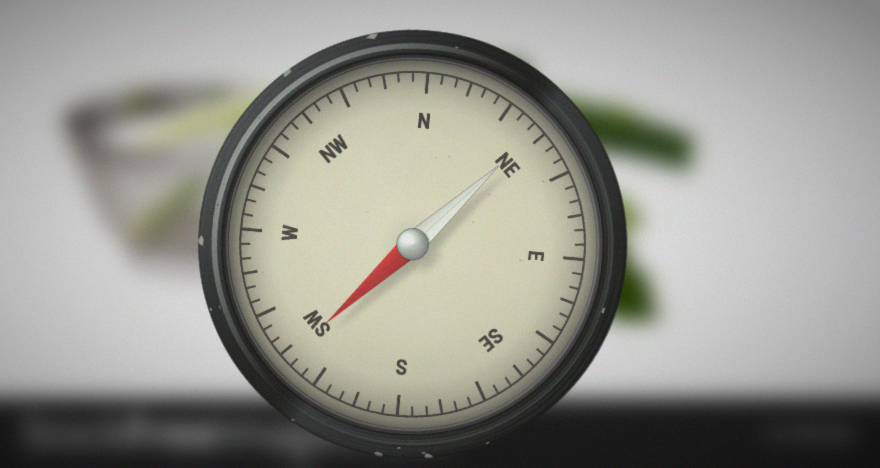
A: 222.5,°
